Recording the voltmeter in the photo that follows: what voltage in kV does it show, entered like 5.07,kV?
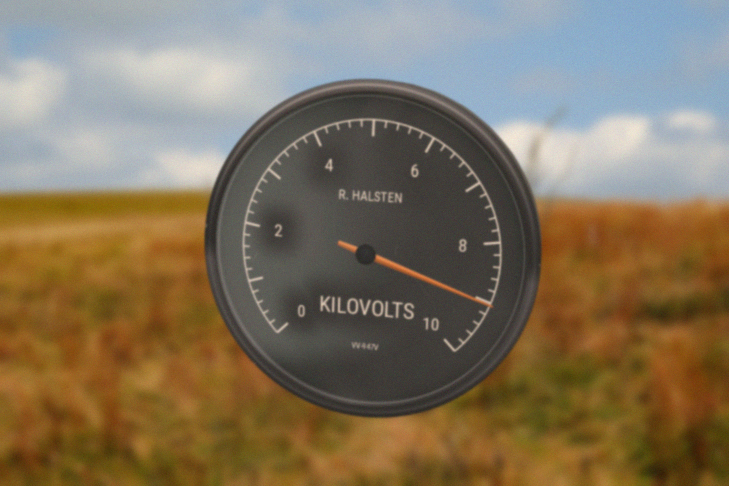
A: 9,kV
